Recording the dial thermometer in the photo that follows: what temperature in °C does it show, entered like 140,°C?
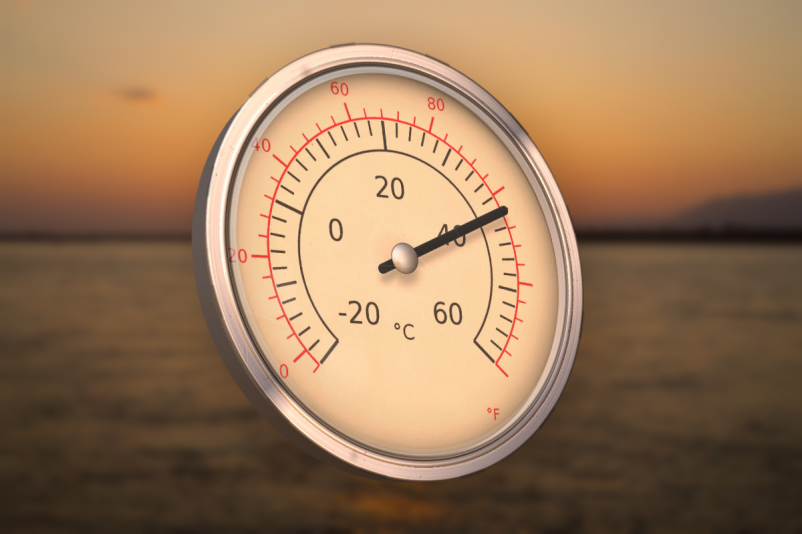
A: 40,°C
